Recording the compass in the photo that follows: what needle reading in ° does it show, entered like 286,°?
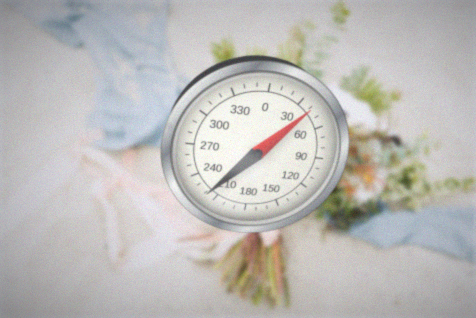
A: 40,°
